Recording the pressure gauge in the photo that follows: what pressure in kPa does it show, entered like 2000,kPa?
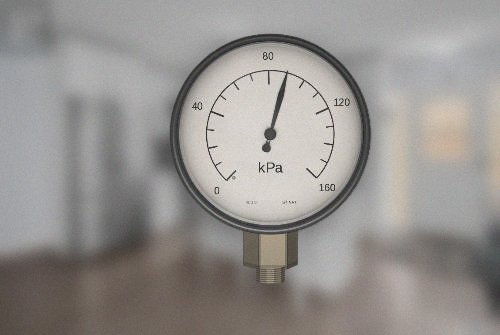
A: 90,kPa
